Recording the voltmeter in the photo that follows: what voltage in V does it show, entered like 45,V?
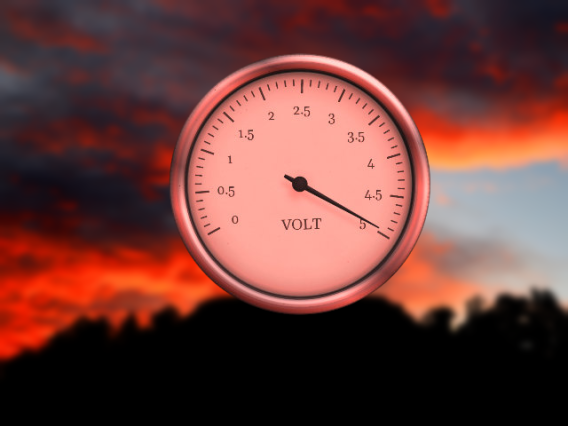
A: 4.95,V
